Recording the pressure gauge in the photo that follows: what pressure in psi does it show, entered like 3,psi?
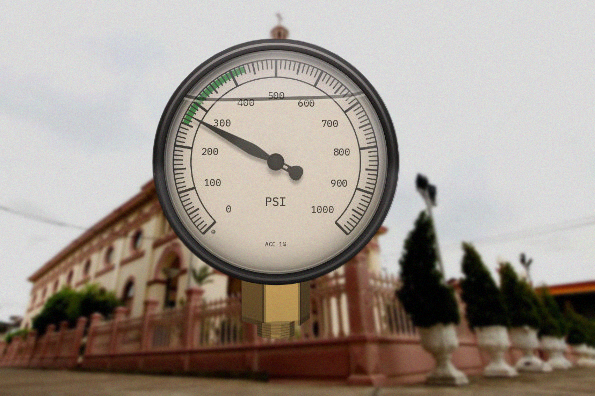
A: 270,psi
